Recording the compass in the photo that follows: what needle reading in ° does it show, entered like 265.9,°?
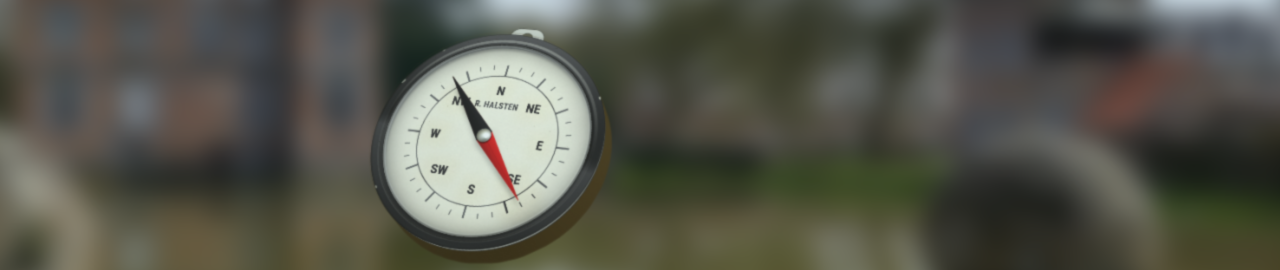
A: 140,°
